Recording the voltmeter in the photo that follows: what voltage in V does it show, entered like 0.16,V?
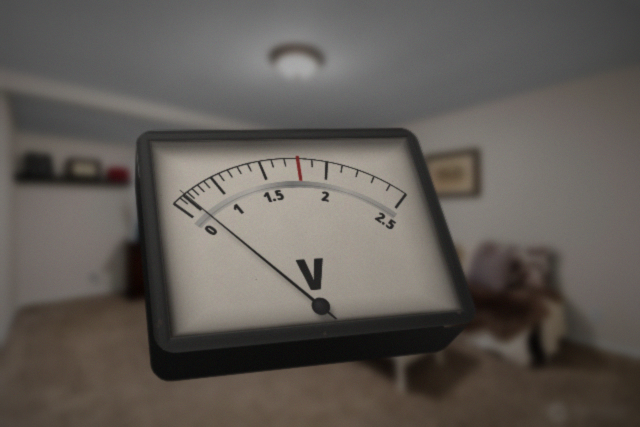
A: 0.5,V
